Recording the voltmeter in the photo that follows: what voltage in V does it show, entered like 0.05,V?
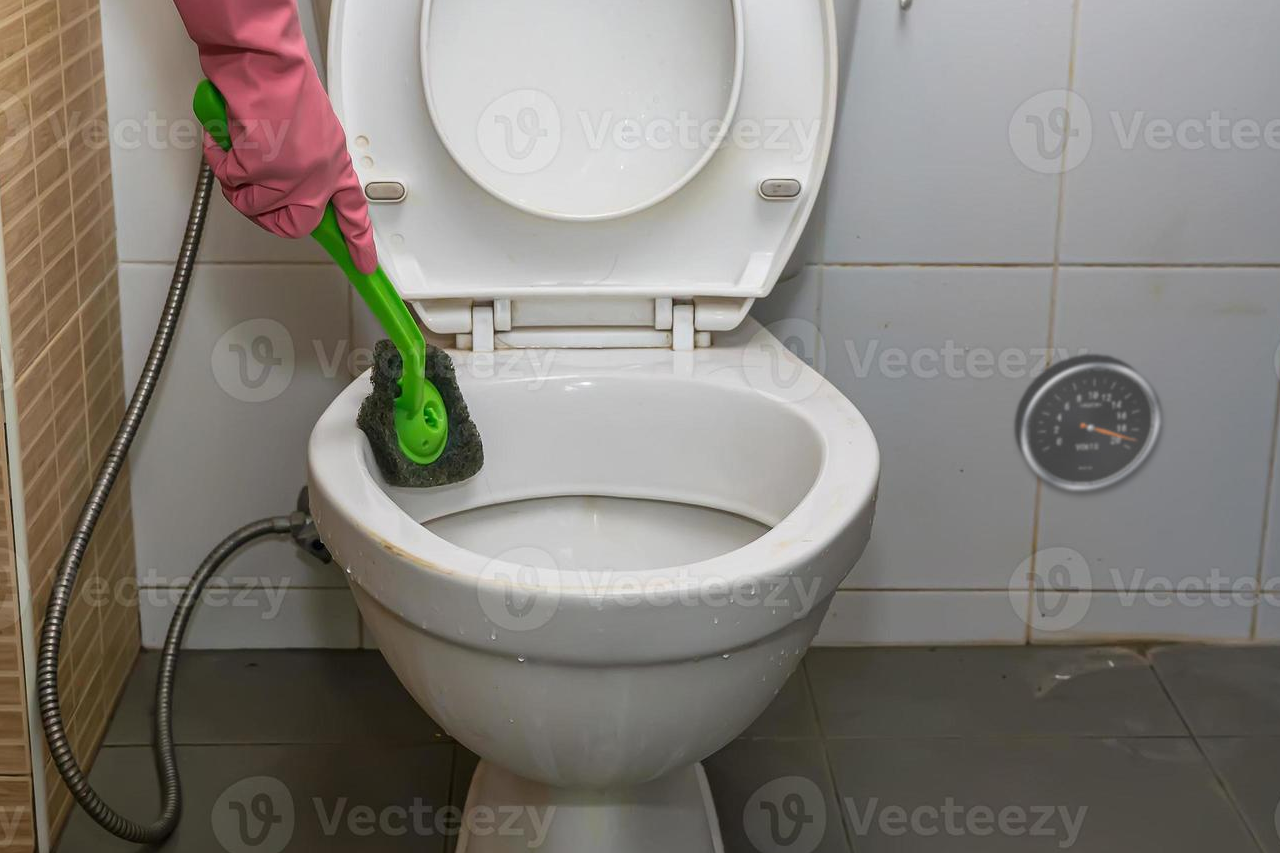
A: 19,V
